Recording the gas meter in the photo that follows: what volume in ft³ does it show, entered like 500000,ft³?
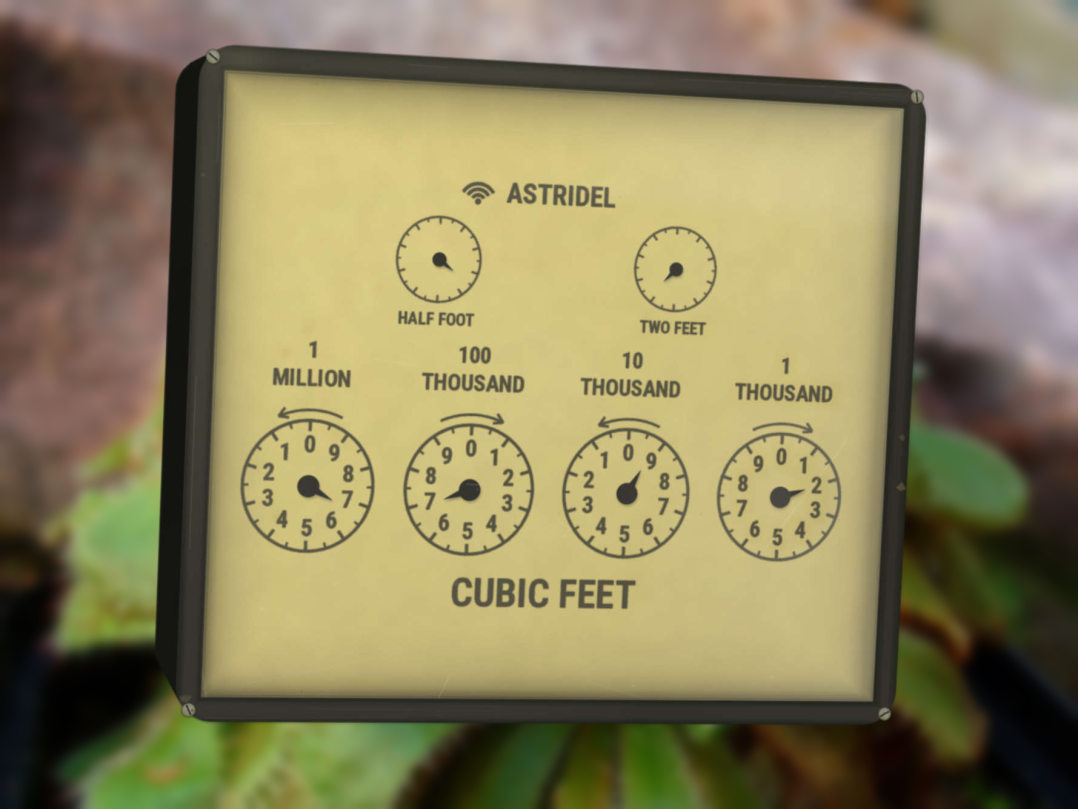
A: 669200,ft³
